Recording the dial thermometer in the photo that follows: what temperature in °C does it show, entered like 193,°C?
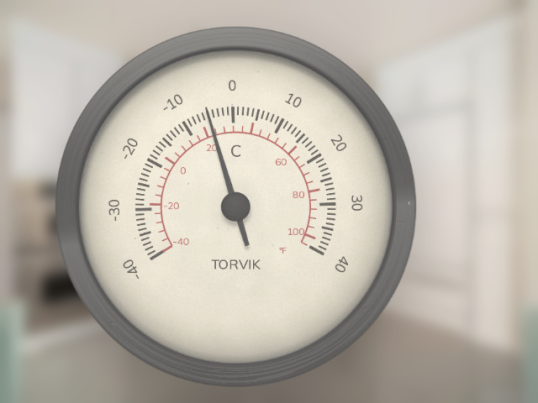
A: -5,°C
